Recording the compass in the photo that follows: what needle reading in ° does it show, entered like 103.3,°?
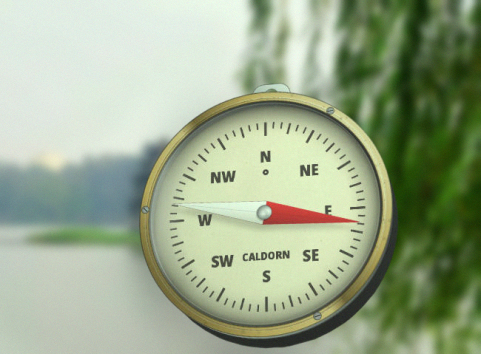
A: 100,°
